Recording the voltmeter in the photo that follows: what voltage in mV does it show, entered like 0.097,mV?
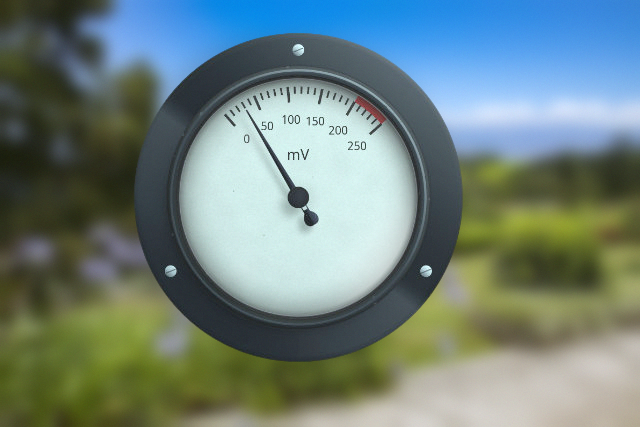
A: 30,mV
